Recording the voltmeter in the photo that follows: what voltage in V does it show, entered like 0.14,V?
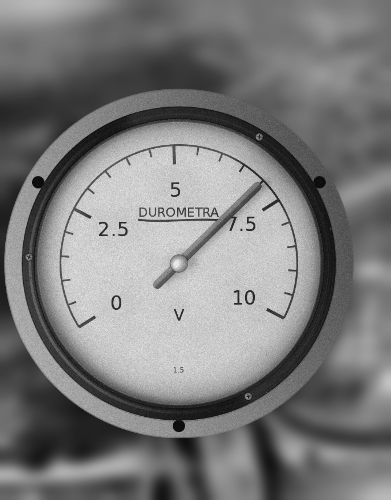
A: 7,V
